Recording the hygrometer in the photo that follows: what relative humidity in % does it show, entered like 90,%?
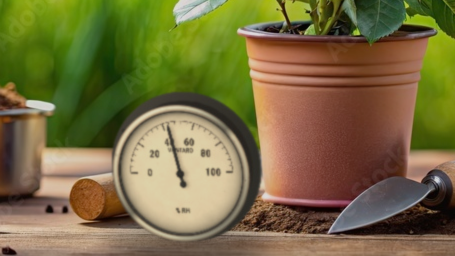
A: 44,%
